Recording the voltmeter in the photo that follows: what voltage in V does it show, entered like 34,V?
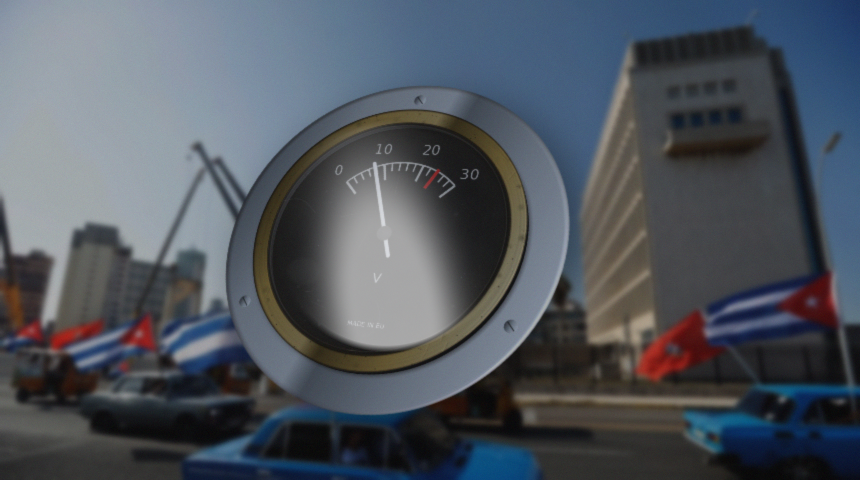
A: 8,V
